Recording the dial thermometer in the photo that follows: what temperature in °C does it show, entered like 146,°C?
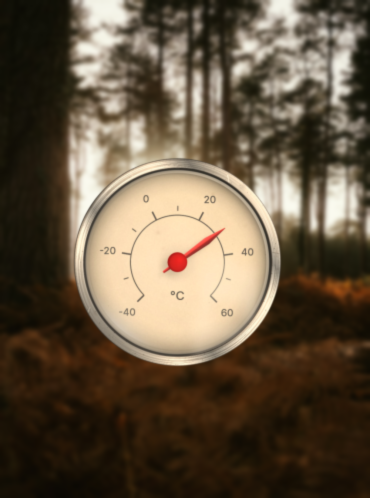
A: 30,°C
